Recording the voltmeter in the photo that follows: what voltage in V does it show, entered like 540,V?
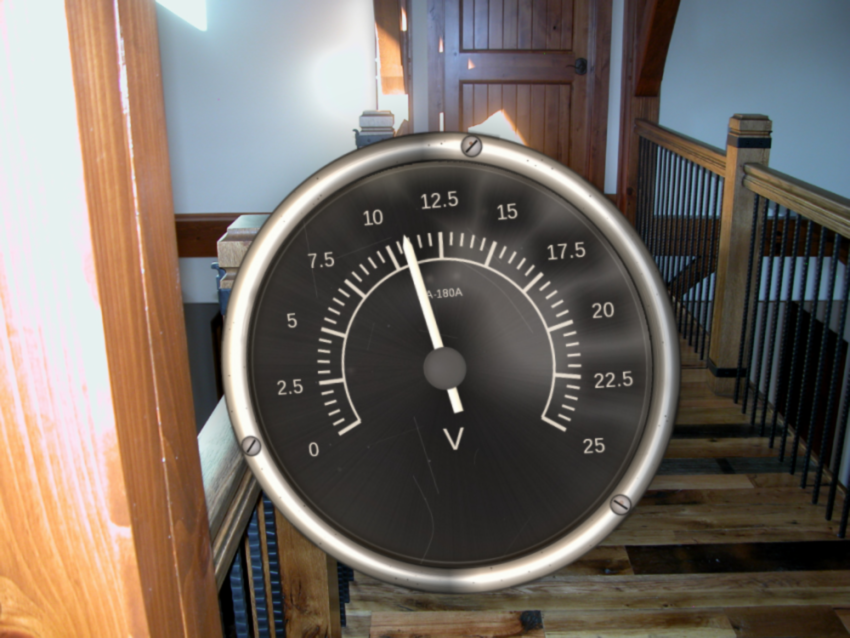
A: 11,V
